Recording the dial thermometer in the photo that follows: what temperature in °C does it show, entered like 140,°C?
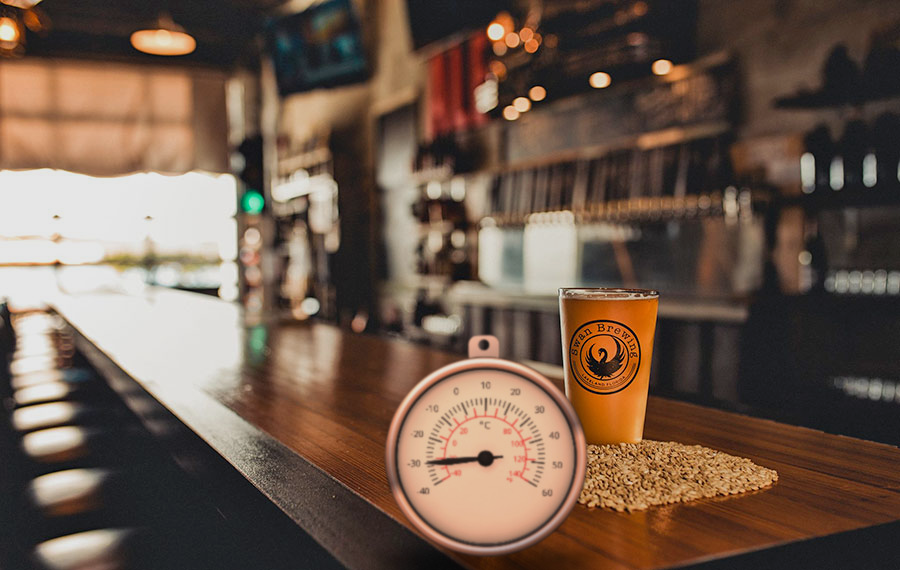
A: -30,°C
